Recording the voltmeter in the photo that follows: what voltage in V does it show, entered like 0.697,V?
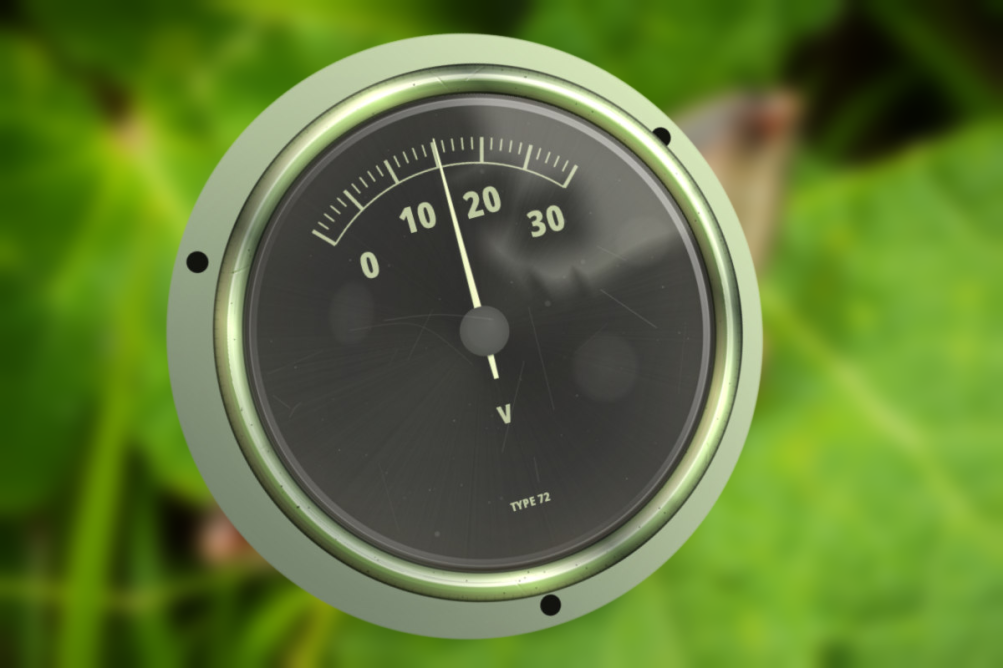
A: 15,V
